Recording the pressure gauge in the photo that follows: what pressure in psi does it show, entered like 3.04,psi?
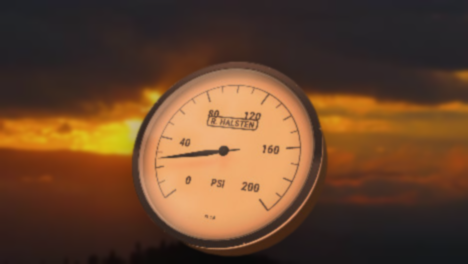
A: 25,psi
